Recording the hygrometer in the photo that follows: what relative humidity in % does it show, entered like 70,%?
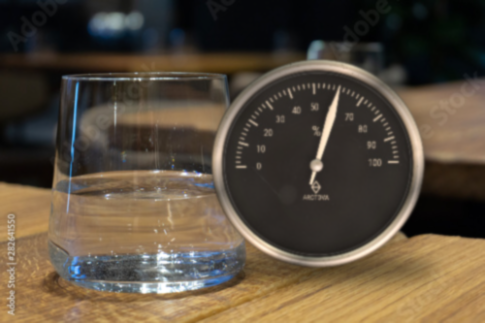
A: 60,%
